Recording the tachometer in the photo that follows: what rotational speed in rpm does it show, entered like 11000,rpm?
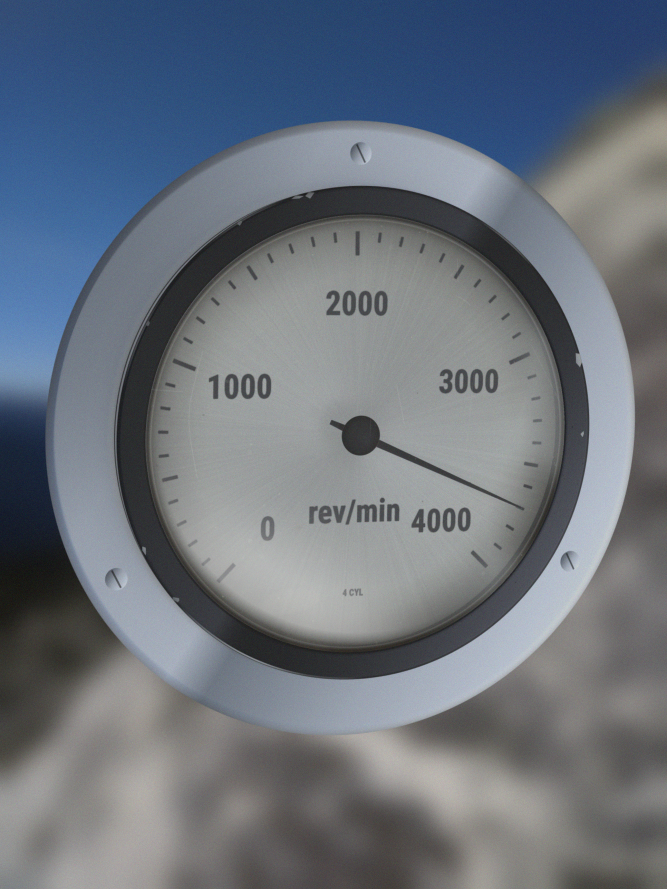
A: 3700,rpm
